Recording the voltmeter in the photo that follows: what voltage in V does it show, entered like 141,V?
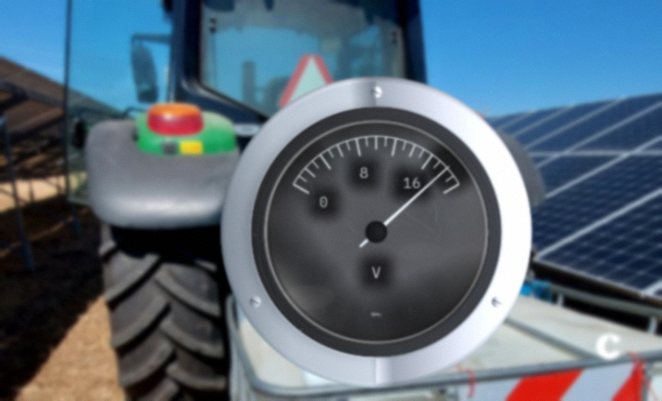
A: 18,V
